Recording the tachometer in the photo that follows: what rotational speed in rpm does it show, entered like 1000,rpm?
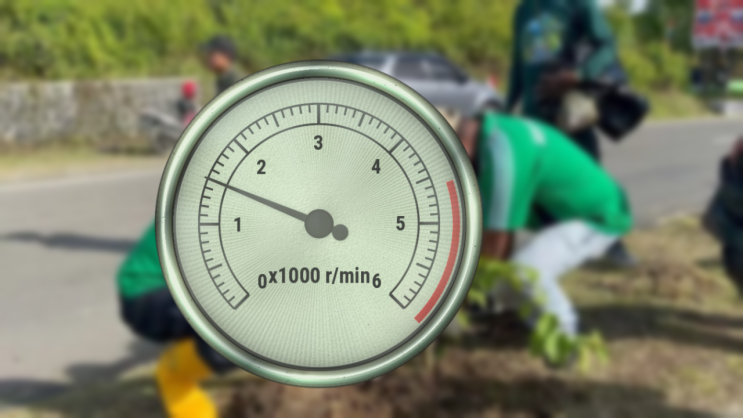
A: 1500,rpm
